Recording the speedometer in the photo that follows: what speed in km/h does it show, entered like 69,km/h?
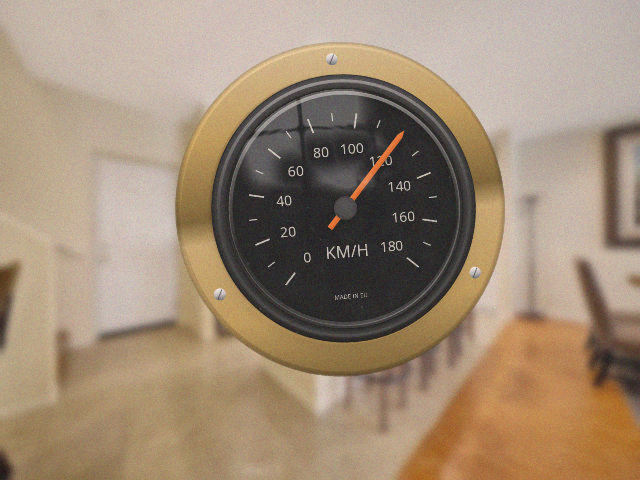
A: 120,km/h
